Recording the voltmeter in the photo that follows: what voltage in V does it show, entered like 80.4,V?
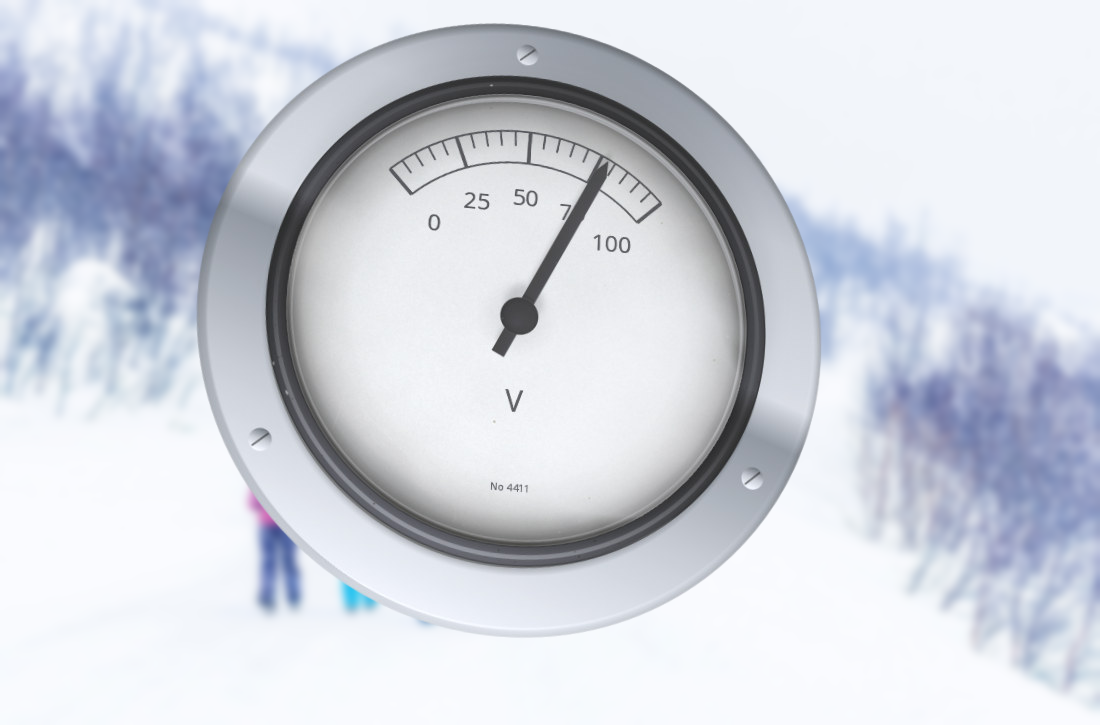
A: 77.5,V
